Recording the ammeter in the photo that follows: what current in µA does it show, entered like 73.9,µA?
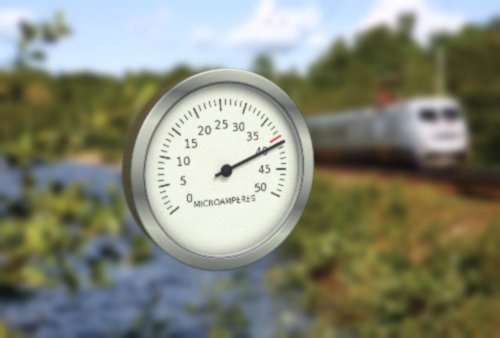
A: 40,µA
